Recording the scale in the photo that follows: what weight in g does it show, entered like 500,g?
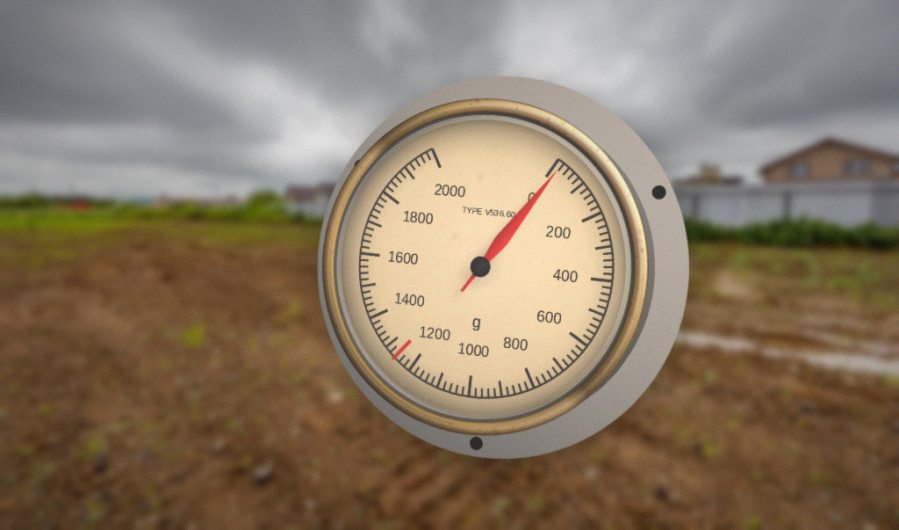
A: 20,g
